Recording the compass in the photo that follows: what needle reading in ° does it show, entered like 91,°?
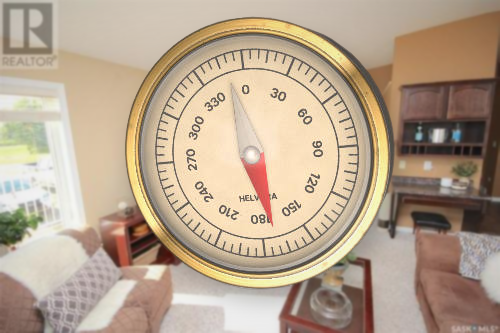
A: 170,°
